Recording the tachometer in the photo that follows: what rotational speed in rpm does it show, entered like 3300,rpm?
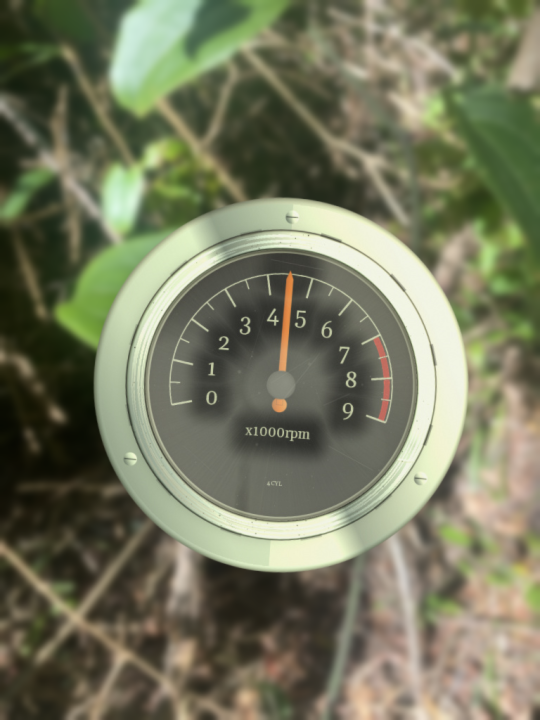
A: 4500,rpm
